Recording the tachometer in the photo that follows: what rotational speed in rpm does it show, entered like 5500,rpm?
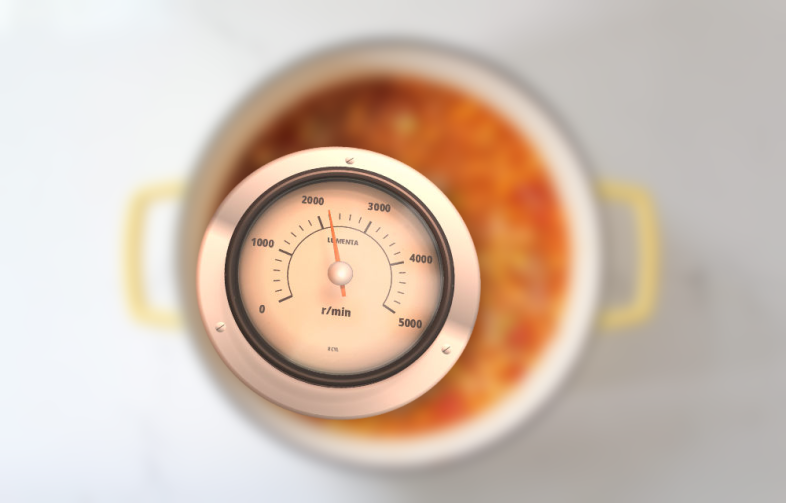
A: 2200,rpm
